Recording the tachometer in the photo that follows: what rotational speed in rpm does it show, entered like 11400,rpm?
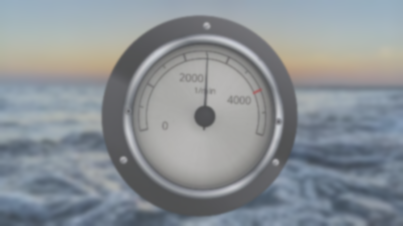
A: 2500,rpm
